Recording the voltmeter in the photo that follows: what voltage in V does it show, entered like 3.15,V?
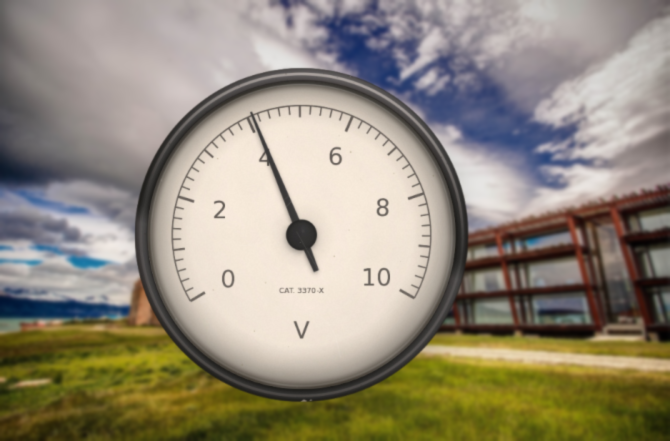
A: 4.1,V
